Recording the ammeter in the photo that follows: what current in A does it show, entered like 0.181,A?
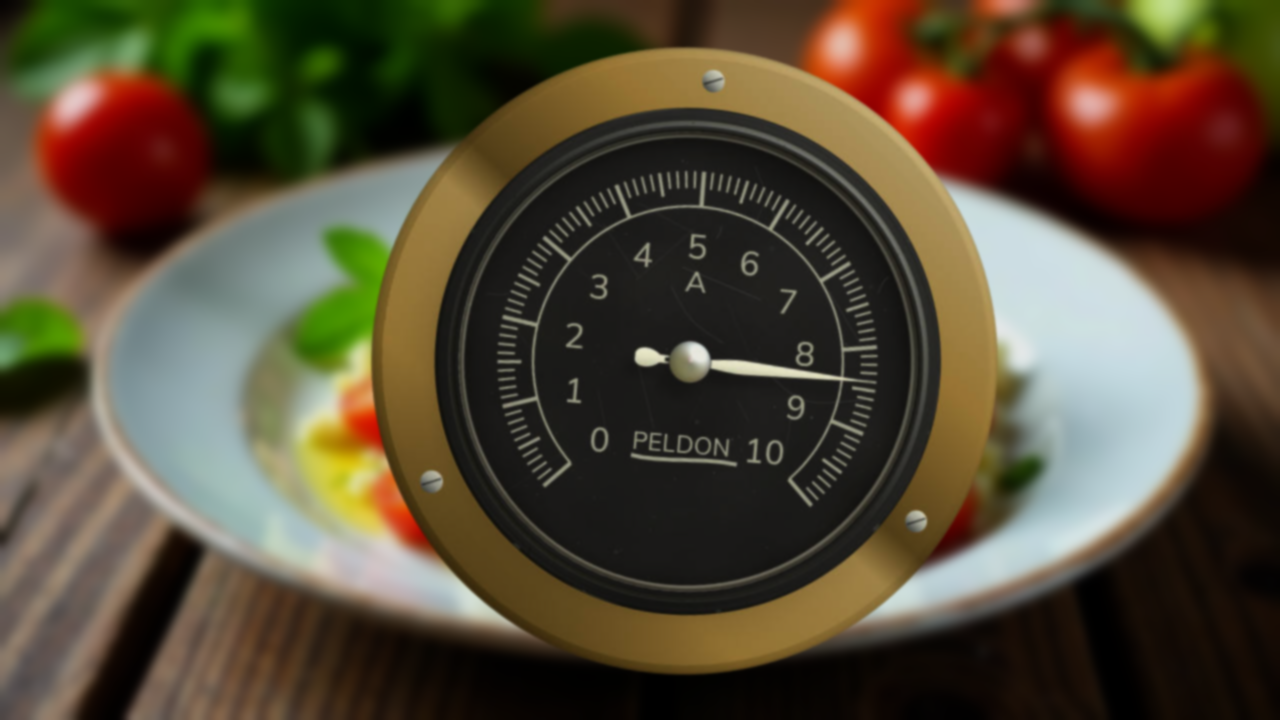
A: 8.4,A
